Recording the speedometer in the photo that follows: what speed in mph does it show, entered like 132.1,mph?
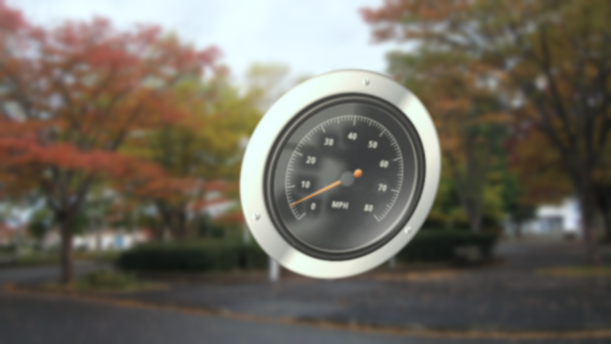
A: 5,mph
